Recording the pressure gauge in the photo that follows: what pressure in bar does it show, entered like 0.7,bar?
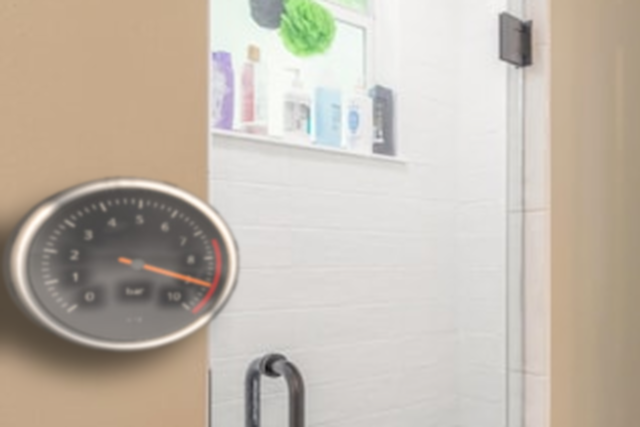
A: 9,bar
